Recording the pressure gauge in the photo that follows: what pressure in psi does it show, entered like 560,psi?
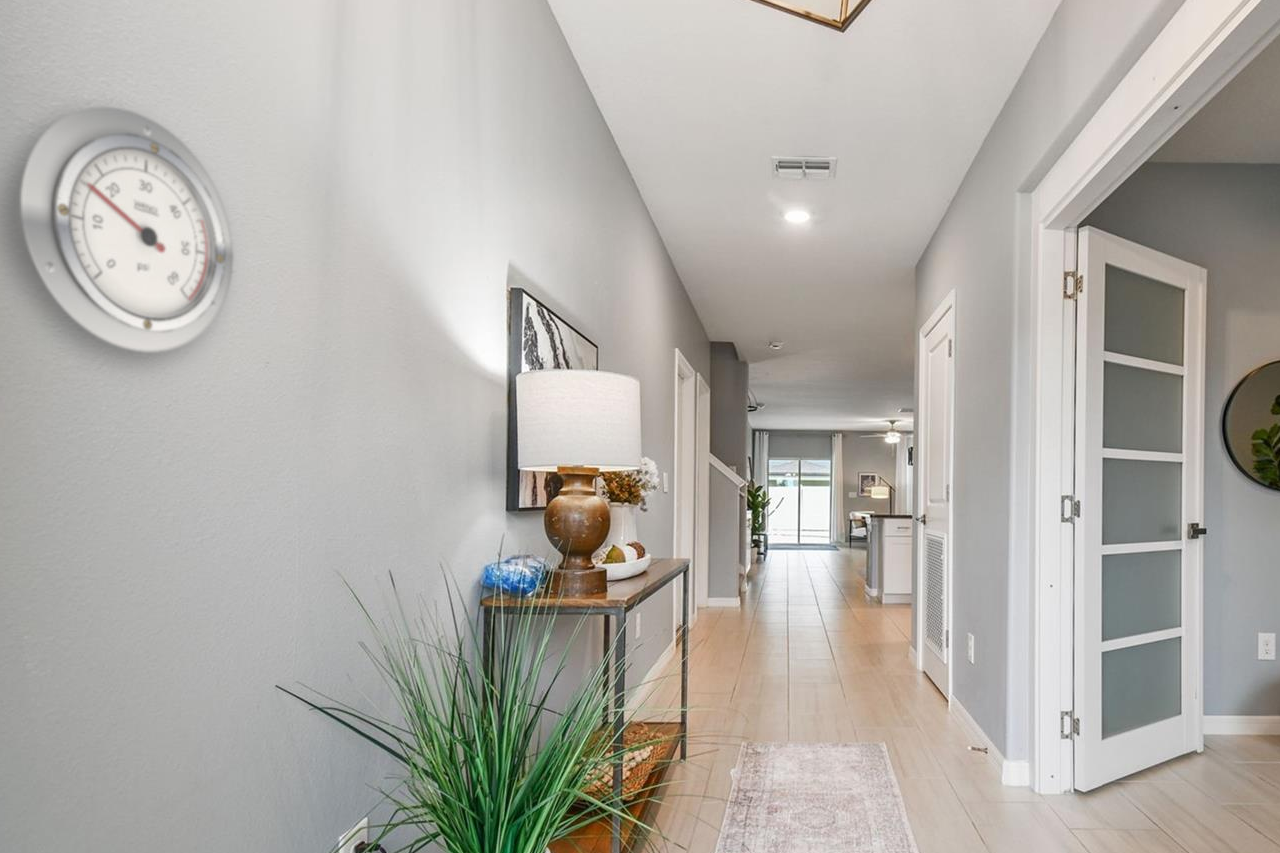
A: 16,psi
